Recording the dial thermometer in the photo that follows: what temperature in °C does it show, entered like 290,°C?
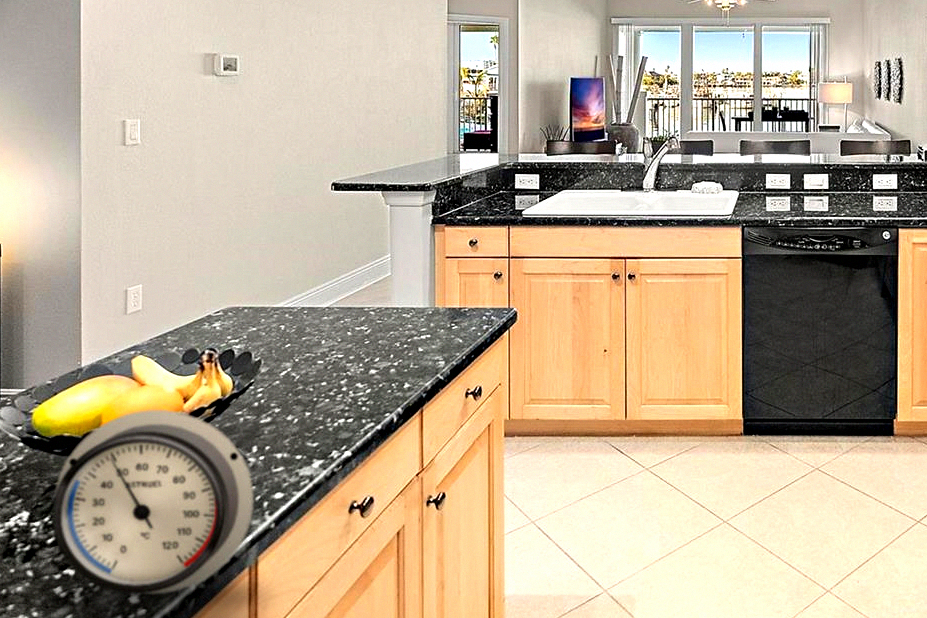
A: 50,°C
